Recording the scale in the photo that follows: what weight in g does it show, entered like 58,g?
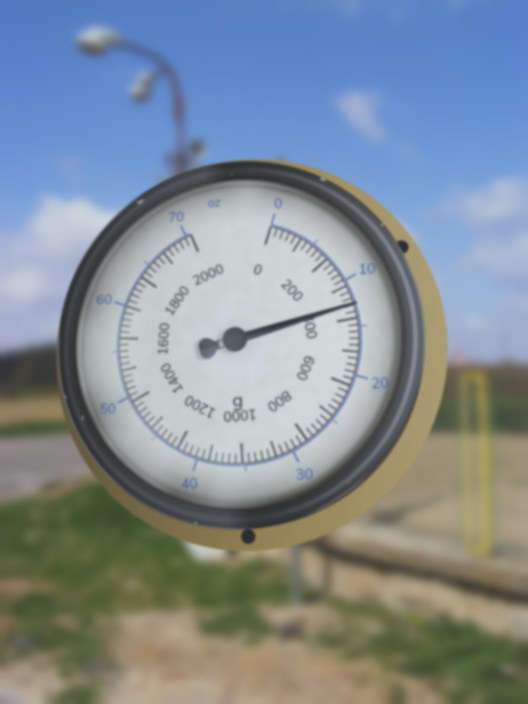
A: 360,g
